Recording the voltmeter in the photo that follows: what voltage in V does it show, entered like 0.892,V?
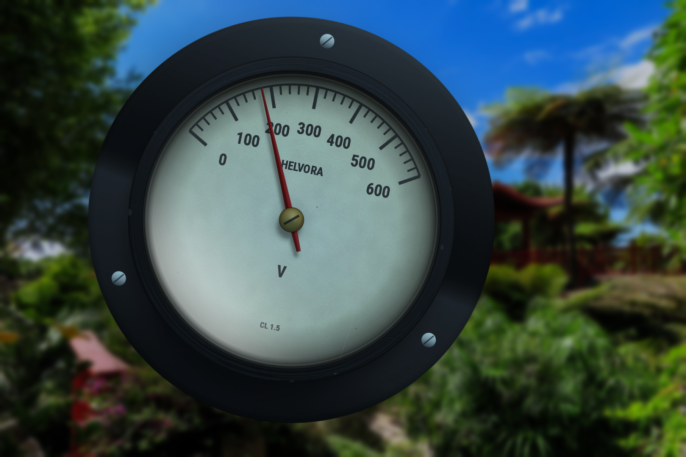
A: 180,V
